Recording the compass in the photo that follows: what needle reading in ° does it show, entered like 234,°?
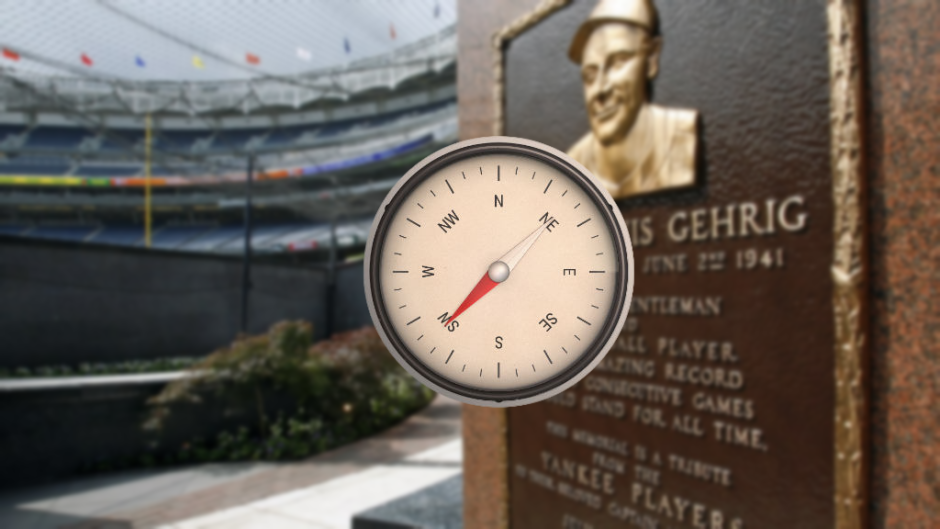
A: 225,°
